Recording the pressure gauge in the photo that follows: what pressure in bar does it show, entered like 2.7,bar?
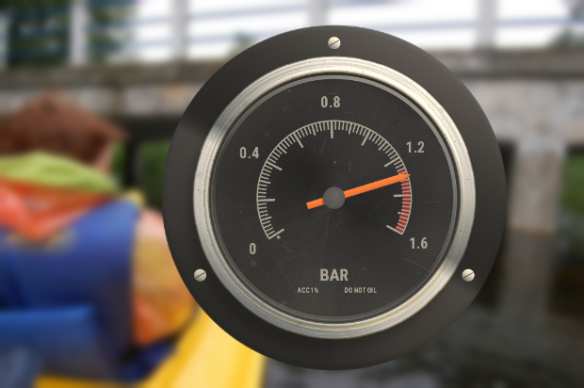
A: 1.3,bar
